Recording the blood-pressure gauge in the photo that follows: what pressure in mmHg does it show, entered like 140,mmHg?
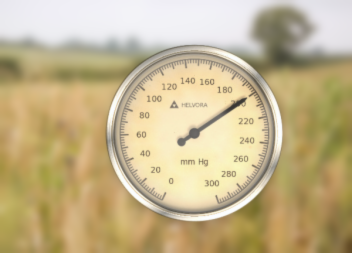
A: 200,mmHg
